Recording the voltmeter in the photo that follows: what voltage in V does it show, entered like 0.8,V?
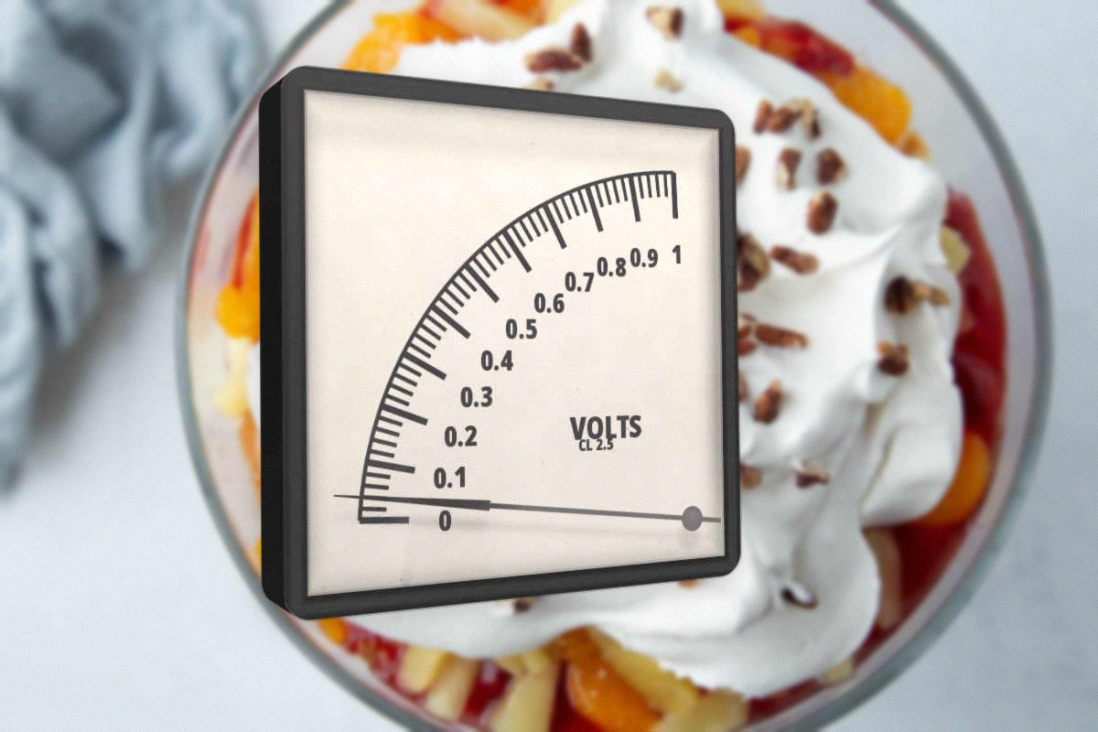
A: 0.04,V
